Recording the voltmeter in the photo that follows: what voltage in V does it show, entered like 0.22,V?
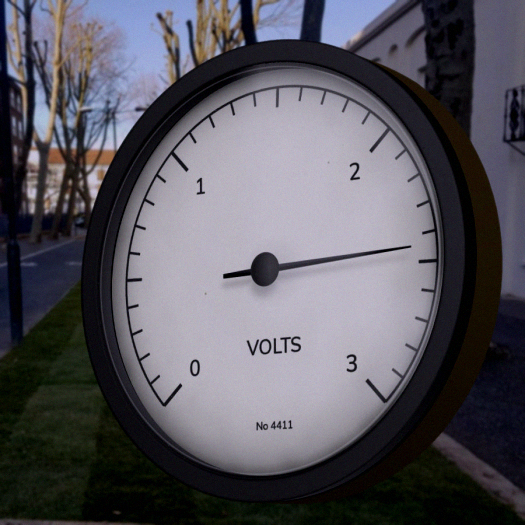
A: 2.45,V
